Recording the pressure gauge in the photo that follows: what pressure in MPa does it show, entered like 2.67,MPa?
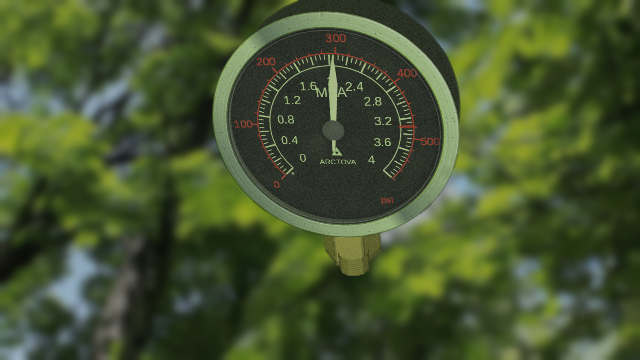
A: 2.05,MPa
